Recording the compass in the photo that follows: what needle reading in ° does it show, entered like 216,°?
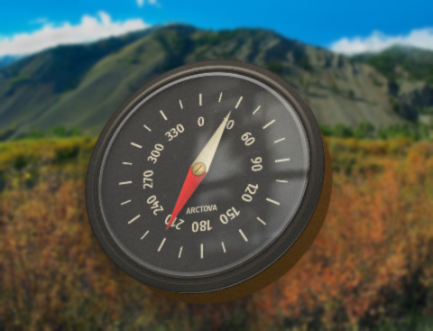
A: 210,°
